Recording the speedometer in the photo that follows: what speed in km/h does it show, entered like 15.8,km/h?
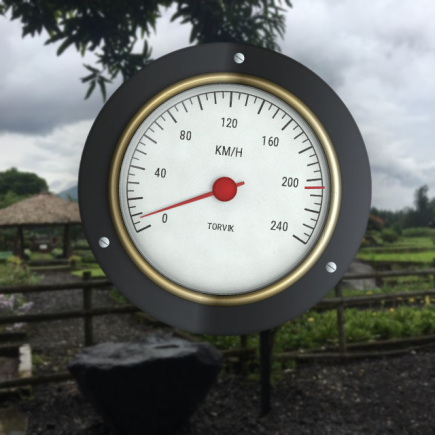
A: 7.5,km/h
